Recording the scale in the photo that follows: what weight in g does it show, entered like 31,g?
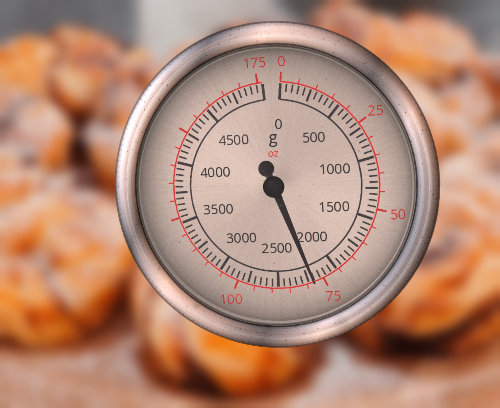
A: 2200,g
